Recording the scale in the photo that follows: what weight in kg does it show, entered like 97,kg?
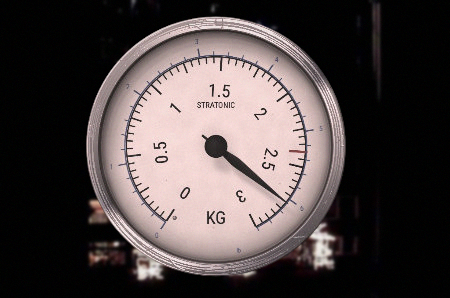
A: 2.75,kg
